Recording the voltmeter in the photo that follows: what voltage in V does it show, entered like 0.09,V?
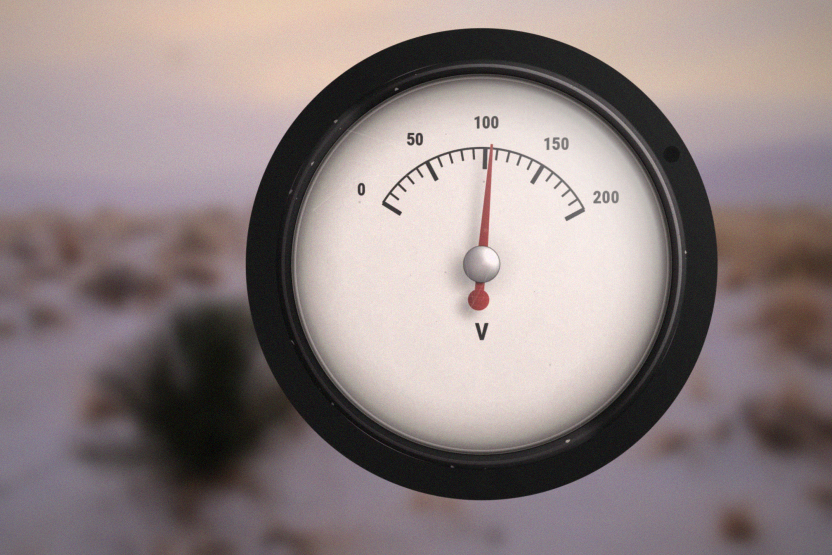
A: 105,V
